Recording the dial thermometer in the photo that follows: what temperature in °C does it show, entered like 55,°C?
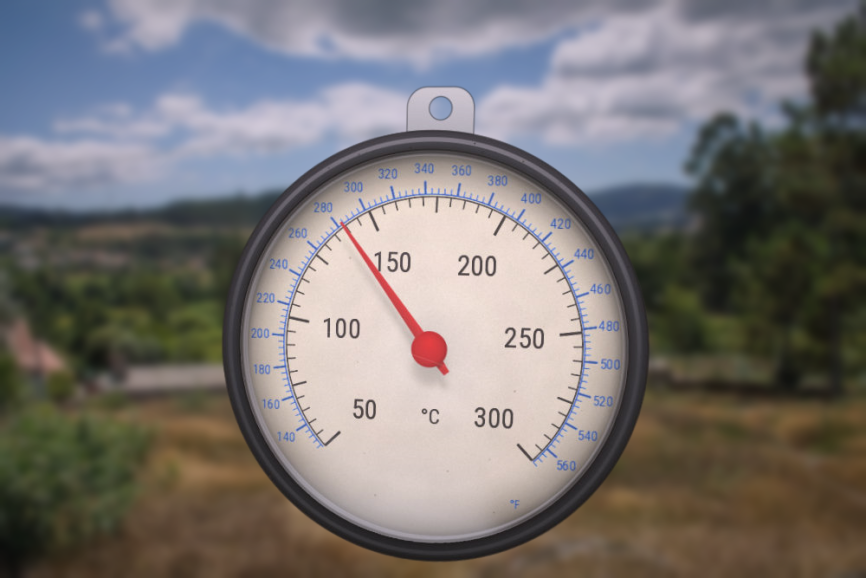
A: 140,°C
